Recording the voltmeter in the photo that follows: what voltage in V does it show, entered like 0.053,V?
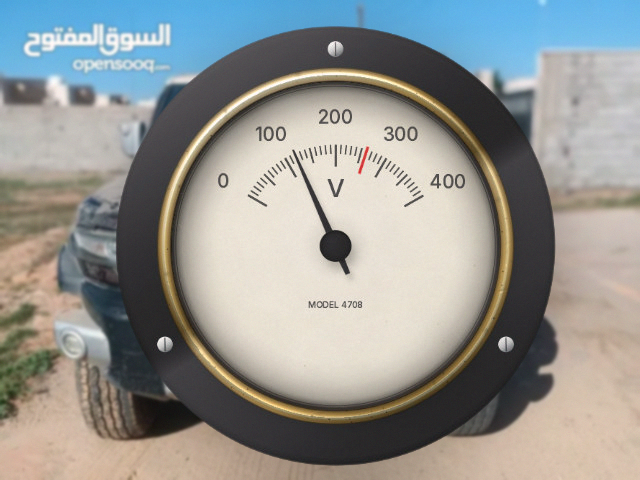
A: 120,V
